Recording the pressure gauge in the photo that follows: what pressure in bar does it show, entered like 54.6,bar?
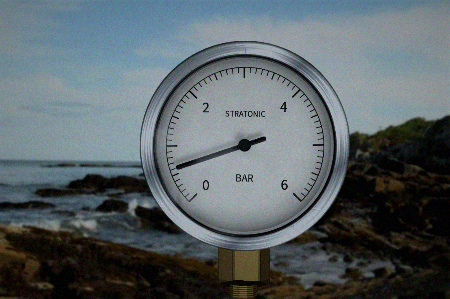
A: 0.6,bar
